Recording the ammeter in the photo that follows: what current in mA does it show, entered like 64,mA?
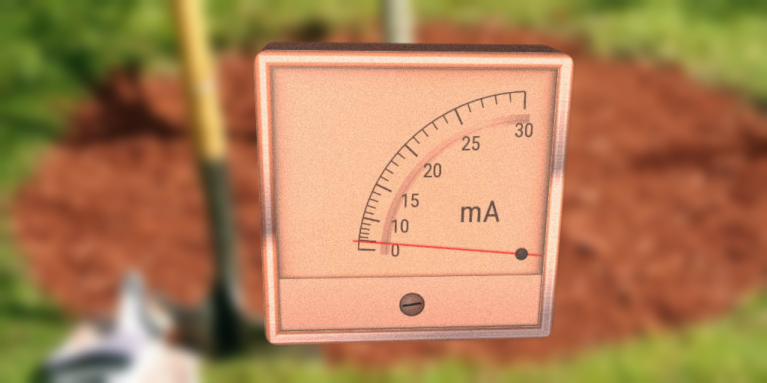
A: 5,mA
